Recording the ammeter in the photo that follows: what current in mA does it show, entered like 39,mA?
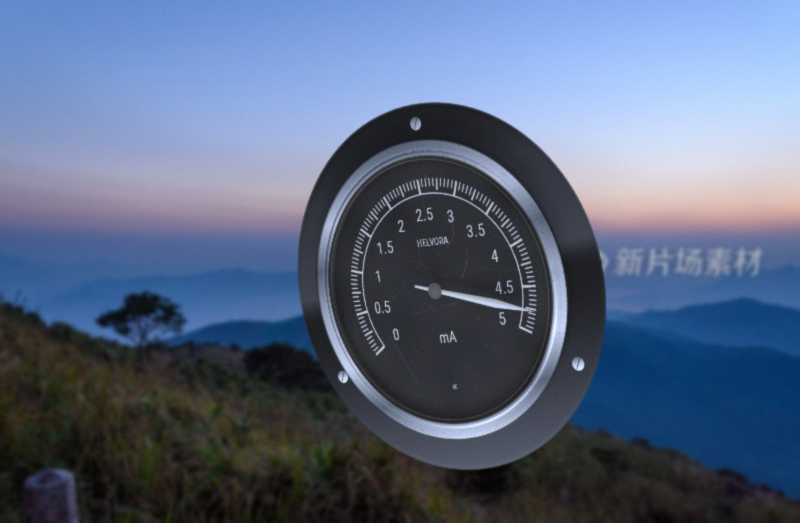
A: 4.75,mA
